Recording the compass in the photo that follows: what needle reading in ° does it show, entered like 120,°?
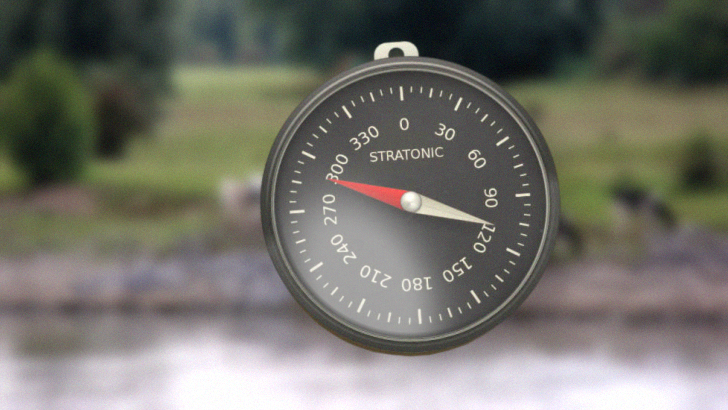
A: 290,°
